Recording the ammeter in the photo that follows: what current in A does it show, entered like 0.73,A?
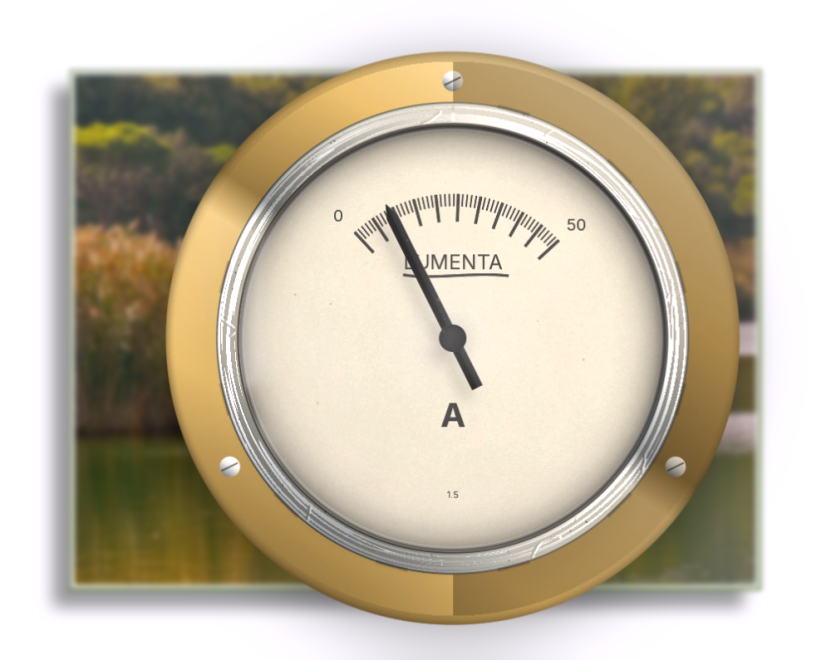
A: 9,A
